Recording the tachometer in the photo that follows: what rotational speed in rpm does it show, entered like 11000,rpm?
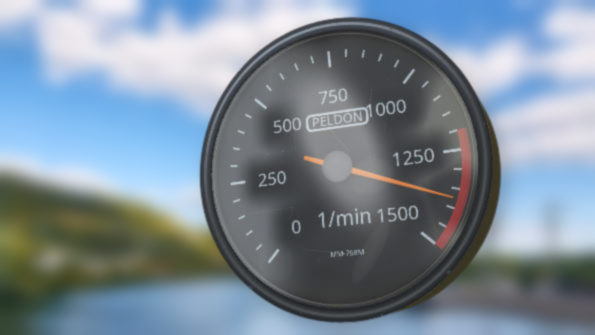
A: 1375,rpm
